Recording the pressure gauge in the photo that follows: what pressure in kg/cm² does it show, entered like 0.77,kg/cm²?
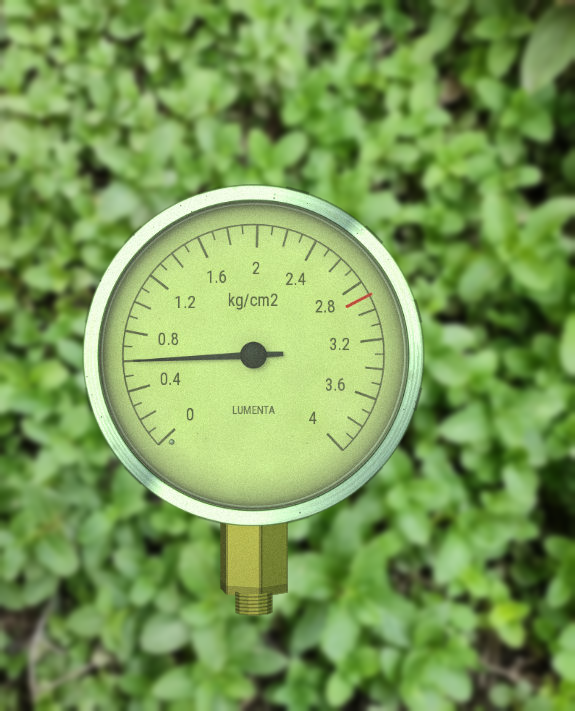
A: 0.6,kg/cm²
